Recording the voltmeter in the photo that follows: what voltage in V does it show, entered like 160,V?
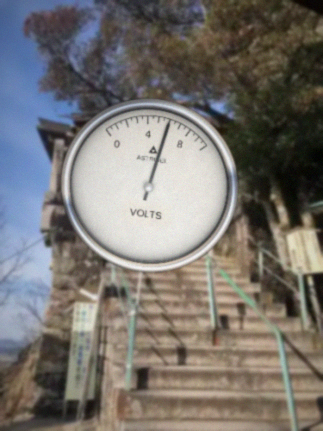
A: 6,V
